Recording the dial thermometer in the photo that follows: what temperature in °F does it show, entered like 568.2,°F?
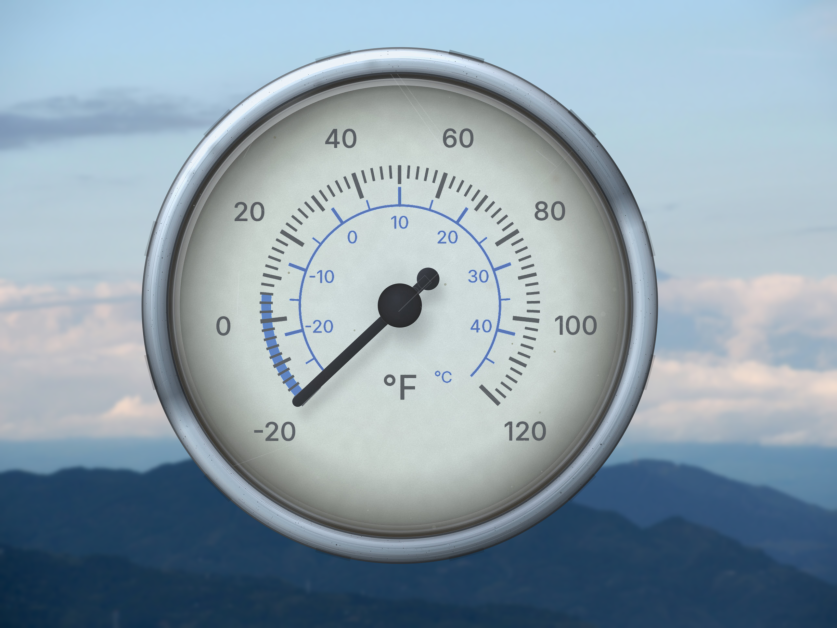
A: -19,°F
